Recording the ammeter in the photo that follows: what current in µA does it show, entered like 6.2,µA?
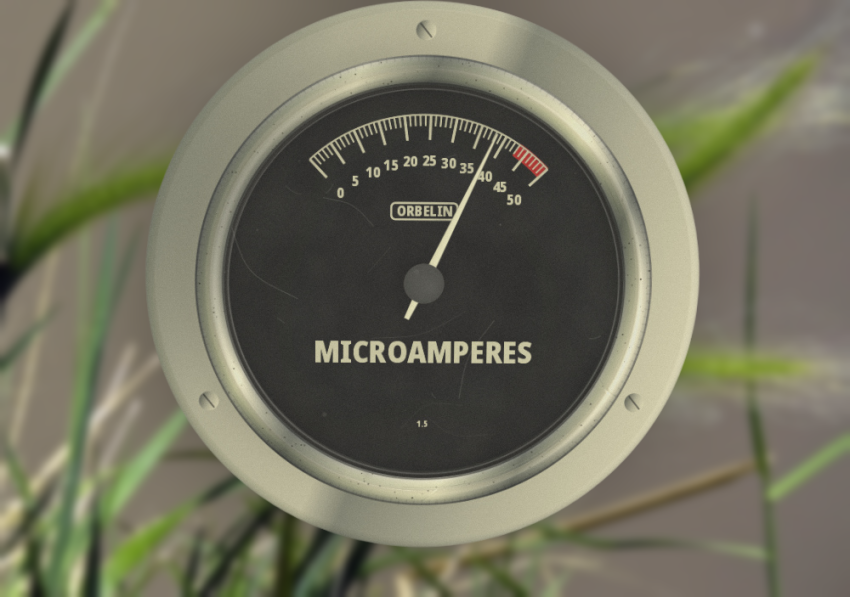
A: 38,µA
